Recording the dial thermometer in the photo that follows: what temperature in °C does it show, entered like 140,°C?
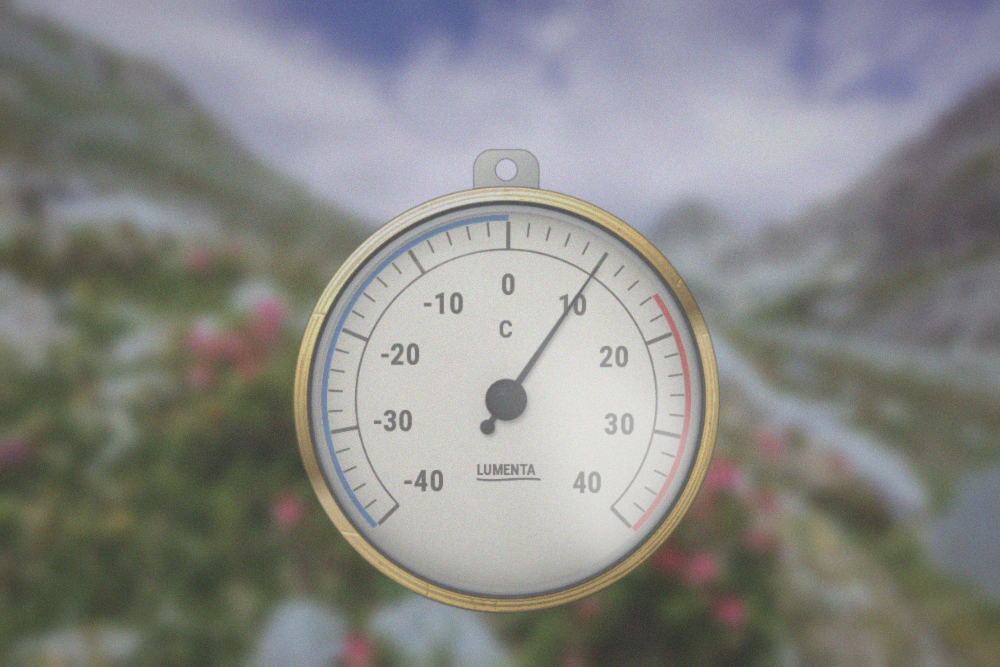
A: 10,°C
